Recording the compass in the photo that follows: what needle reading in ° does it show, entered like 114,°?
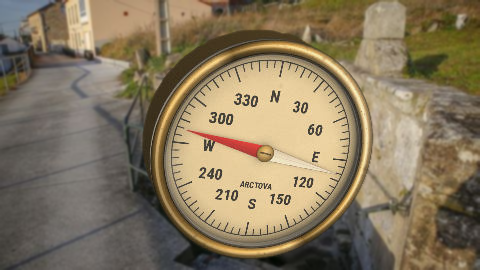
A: 280,°
